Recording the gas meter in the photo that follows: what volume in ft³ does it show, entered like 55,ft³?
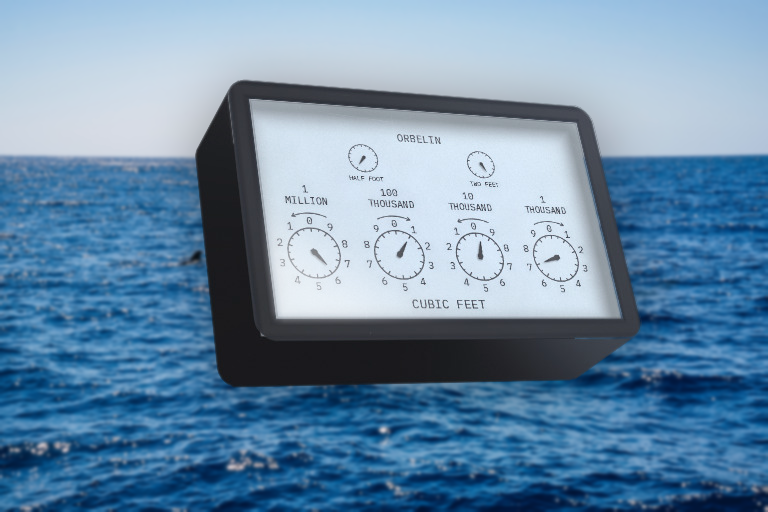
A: 609700,ft³
